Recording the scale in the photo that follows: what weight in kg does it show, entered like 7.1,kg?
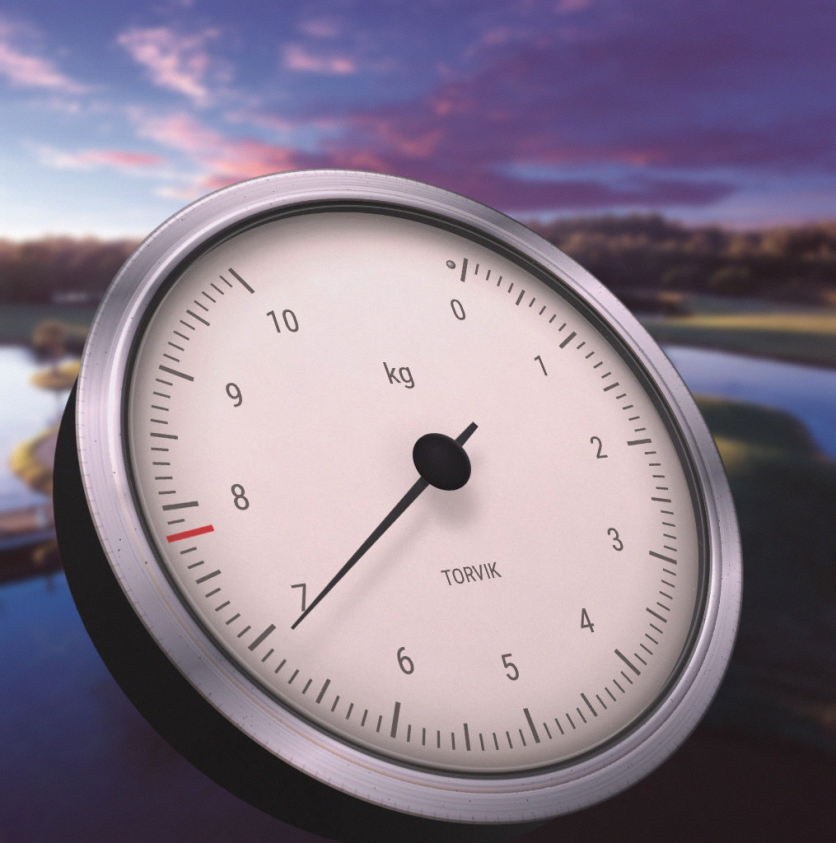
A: 6.9,kg
